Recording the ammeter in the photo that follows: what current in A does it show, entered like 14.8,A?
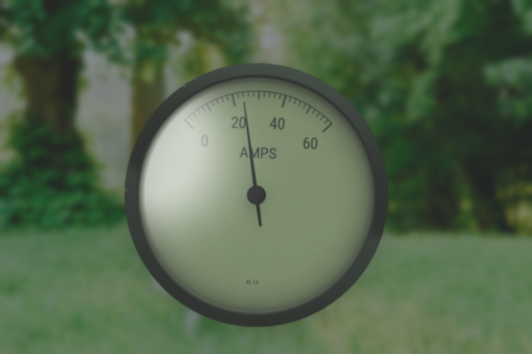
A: 24,A
